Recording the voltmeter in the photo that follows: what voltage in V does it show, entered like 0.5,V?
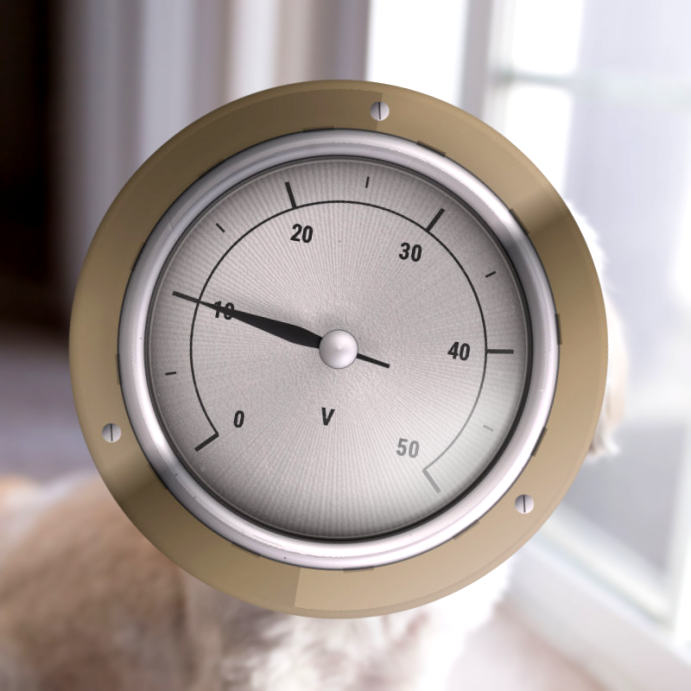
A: 10,V
